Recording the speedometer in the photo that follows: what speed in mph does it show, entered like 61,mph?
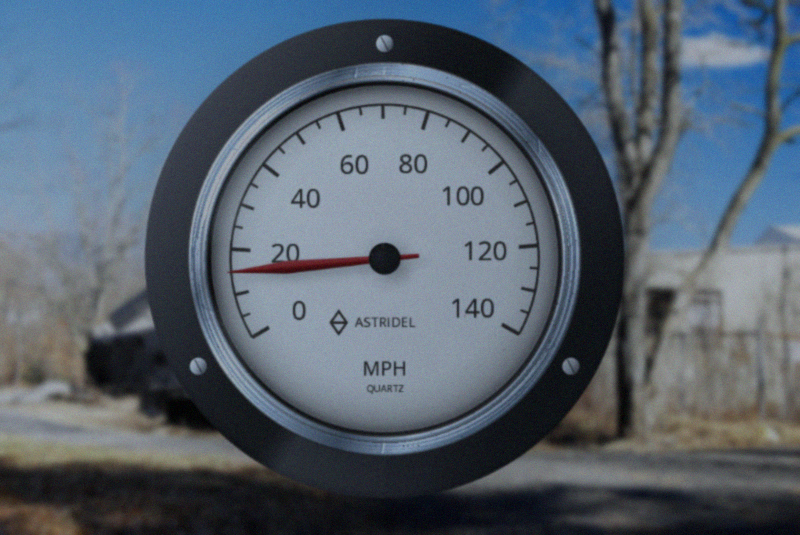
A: 15,mph
